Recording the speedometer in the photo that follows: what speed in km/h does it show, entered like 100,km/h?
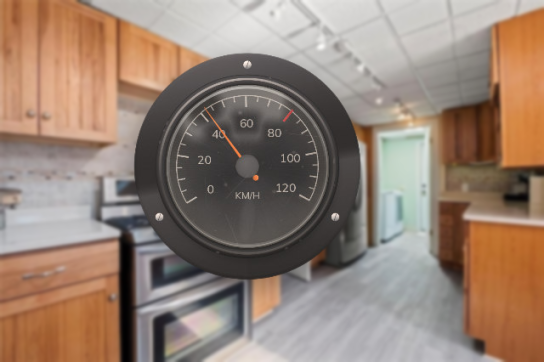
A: 42.5,km/h
